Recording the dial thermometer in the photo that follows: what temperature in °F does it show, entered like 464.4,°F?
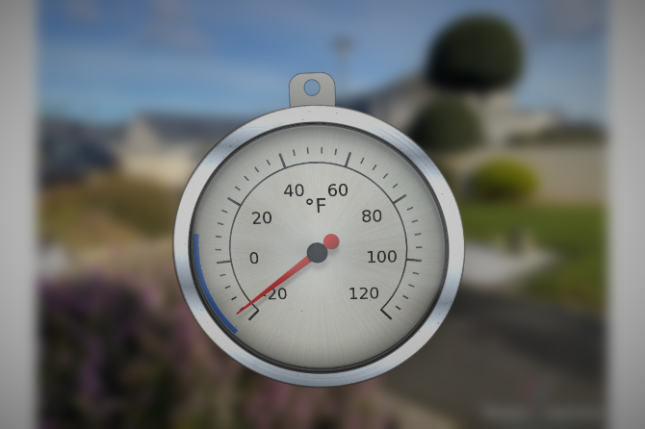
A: -16,°F
